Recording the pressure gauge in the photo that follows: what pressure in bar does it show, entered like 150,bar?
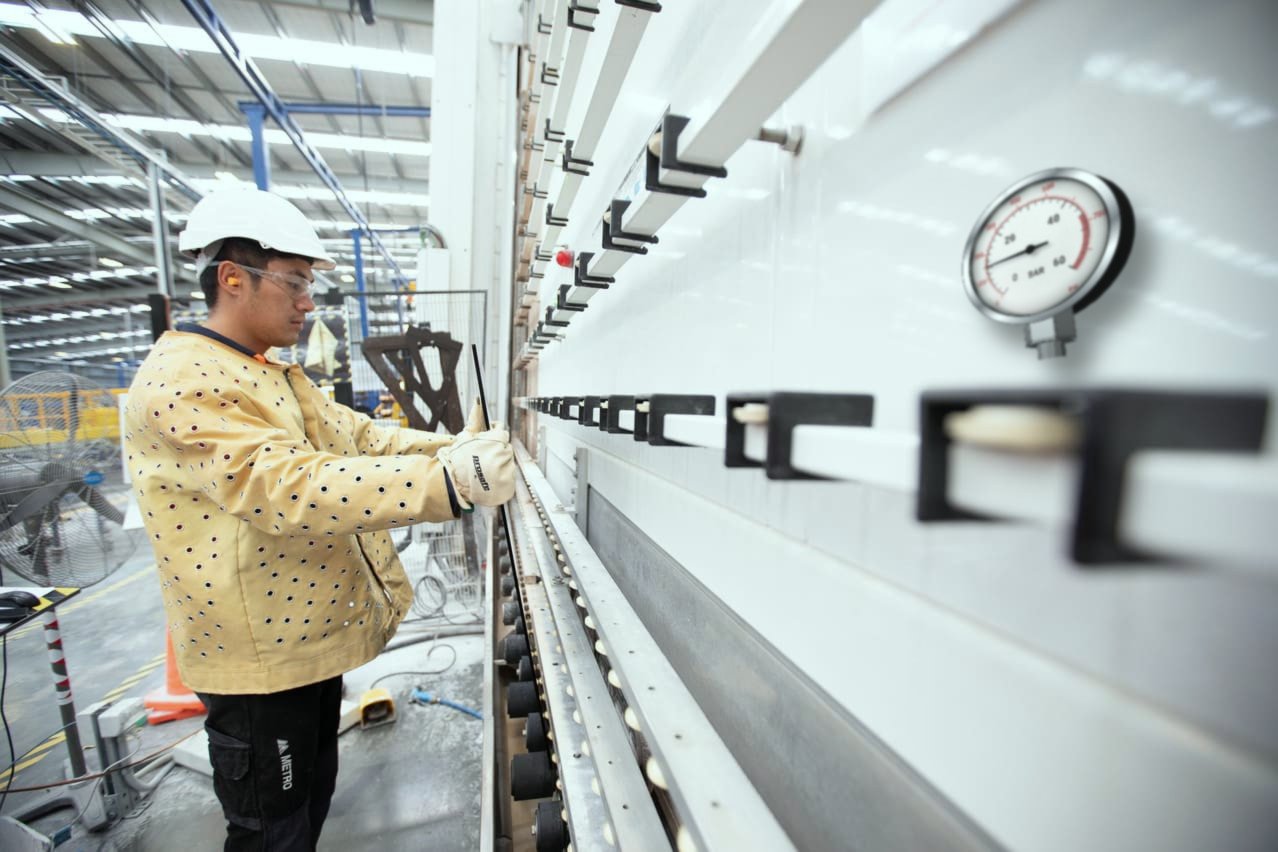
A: 10,bar
